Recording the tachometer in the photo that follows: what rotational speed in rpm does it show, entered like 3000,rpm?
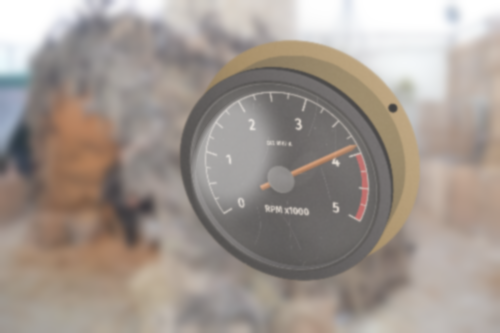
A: 3875,rpm
